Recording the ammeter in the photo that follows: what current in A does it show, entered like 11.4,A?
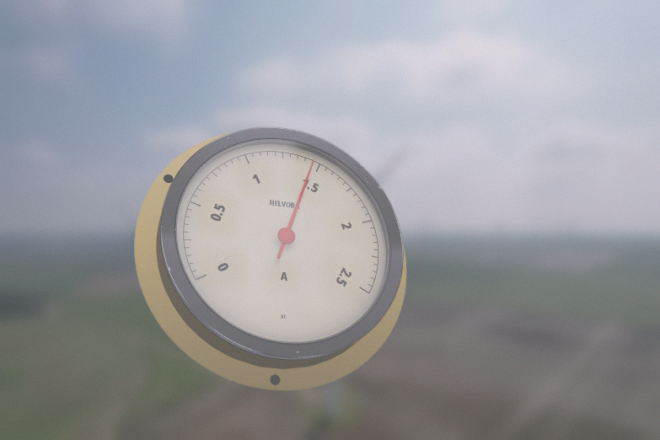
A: 1.45,A
